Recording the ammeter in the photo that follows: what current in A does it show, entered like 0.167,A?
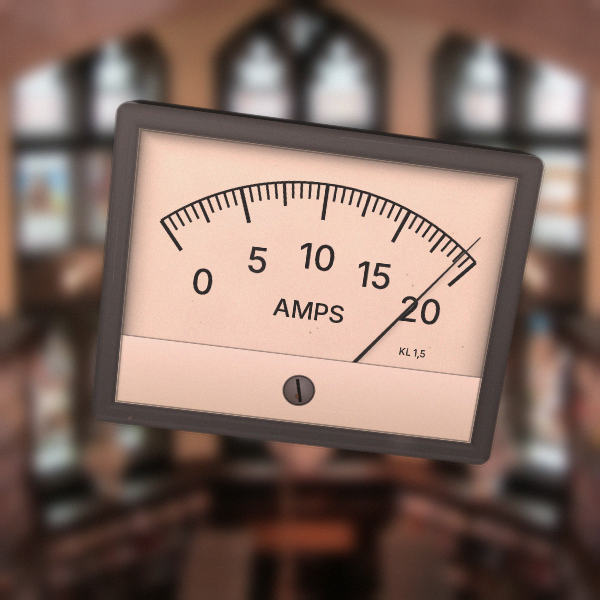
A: 19,A
